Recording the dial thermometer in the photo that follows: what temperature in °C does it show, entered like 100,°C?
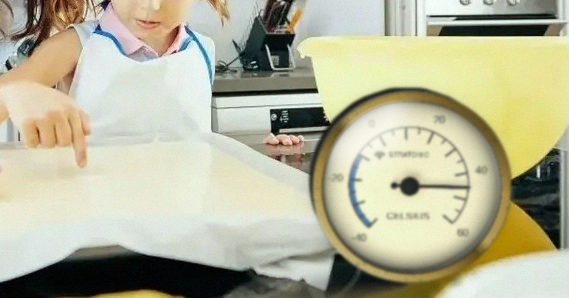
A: 45,°C
